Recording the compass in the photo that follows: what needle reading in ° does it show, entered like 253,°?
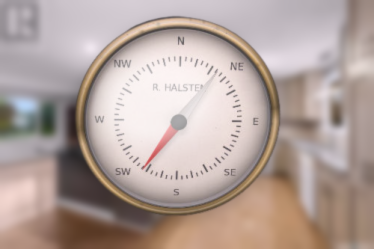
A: 215,°
